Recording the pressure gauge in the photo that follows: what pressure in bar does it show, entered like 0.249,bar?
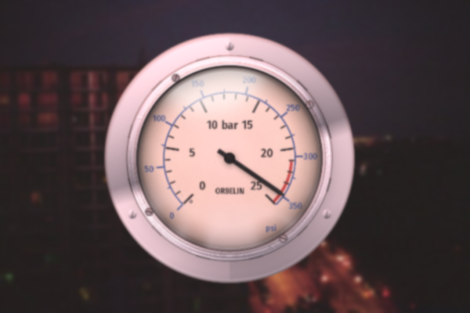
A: 24,bar
